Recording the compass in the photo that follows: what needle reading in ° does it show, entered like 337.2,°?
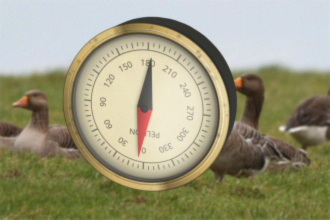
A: 5,°
